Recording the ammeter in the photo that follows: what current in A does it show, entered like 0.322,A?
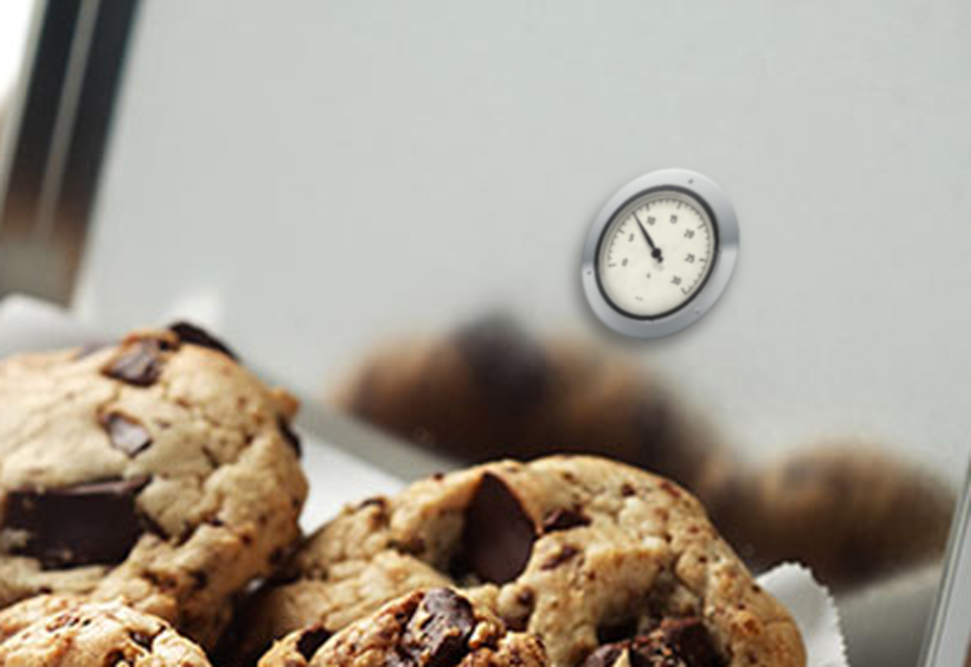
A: 8,A
